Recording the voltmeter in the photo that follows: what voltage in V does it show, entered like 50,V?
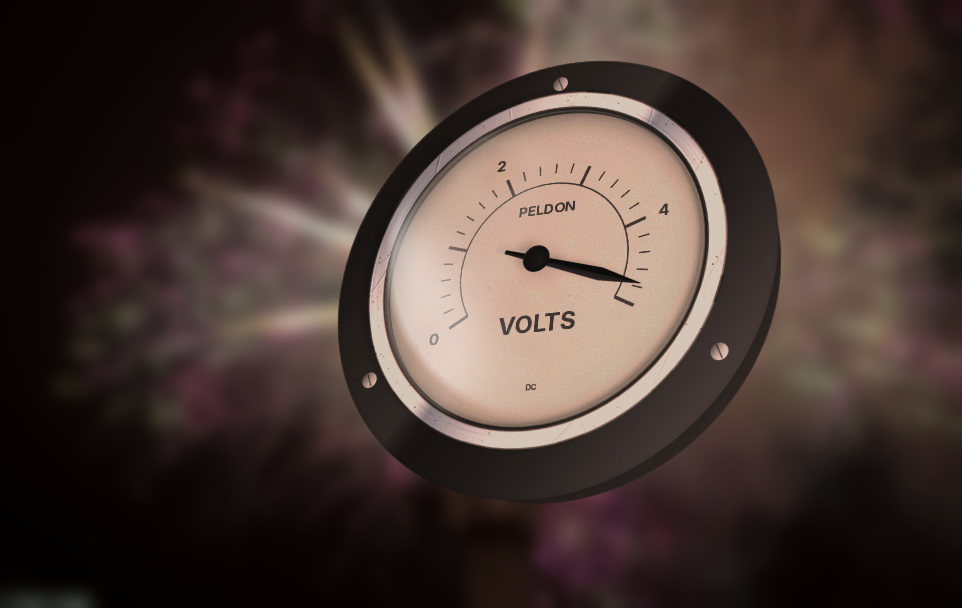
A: 4.8,V
